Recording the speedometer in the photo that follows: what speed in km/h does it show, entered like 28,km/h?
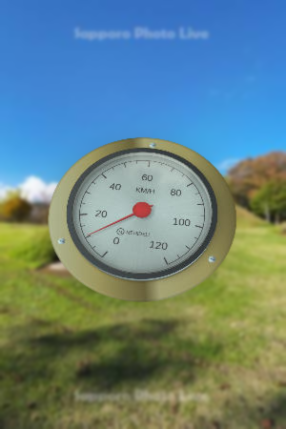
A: 10,km/h
